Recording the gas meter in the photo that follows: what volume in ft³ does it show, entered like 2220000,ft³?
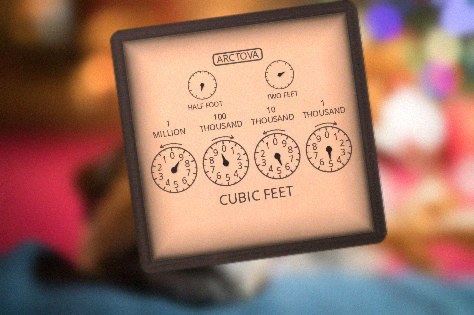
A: 895500,ft³
